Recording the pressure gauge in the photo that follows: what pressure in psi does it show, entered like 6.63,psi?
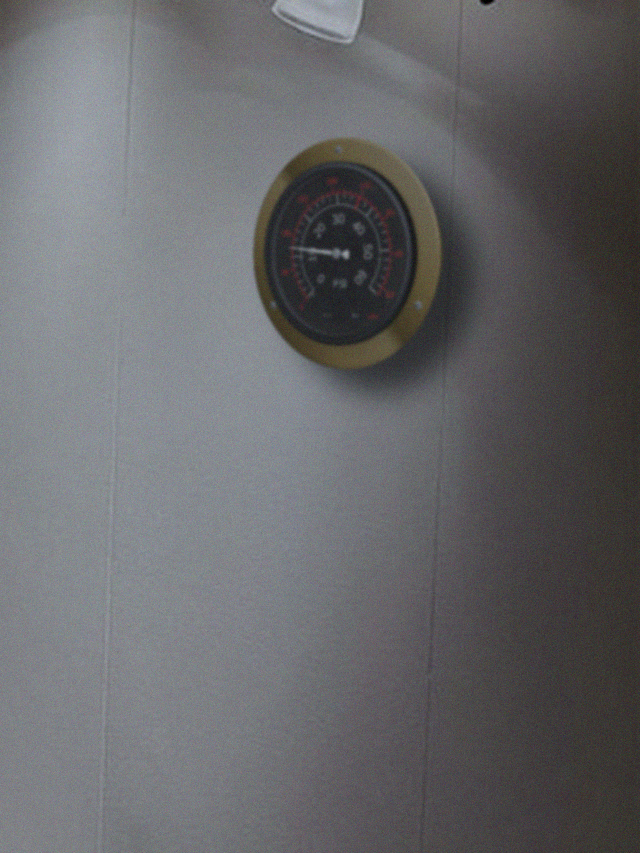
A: 12,psi
